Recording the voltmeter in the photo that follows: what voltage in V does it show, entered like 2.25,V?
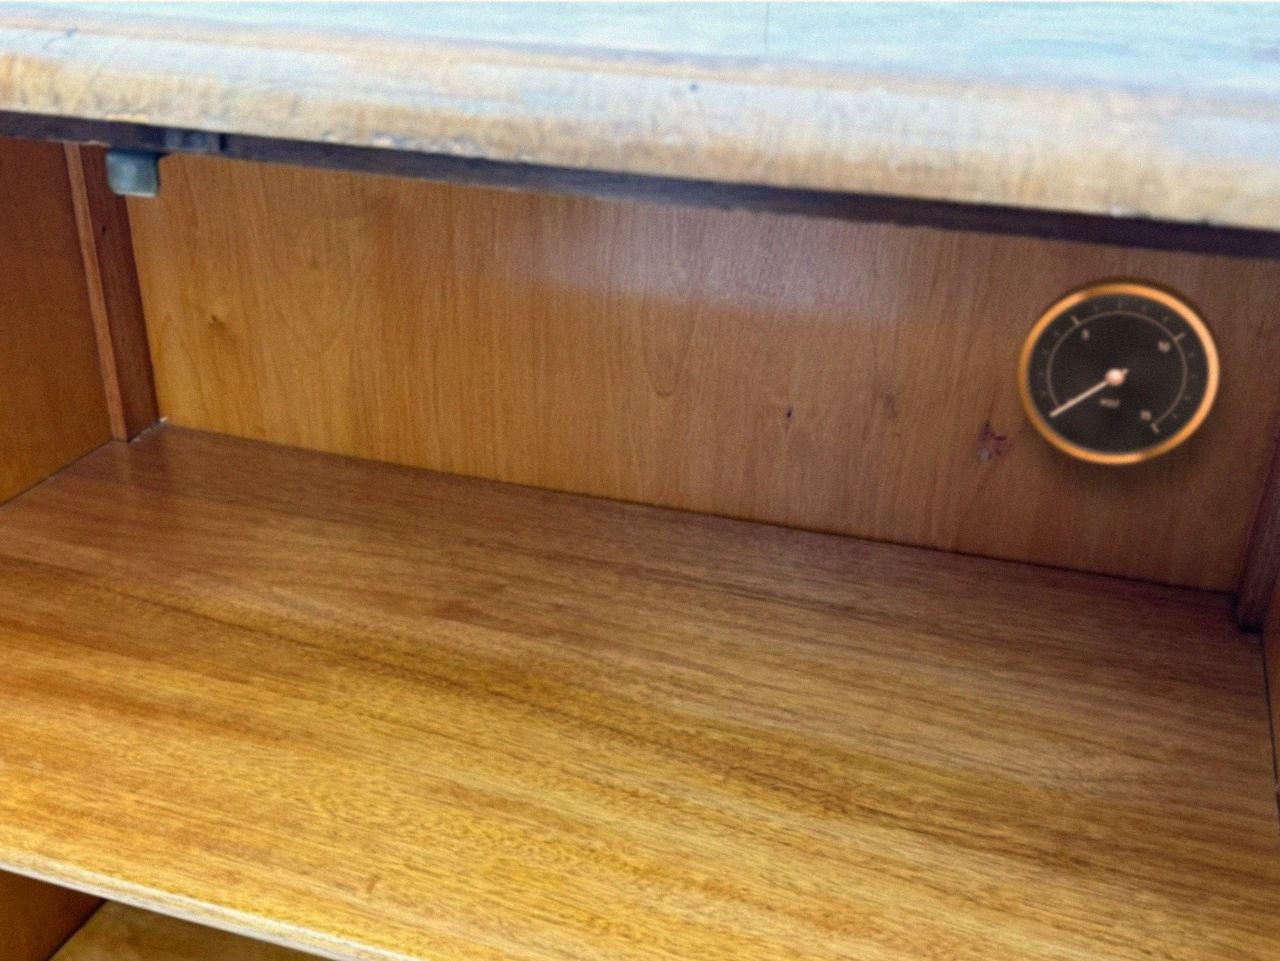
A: 0,V
